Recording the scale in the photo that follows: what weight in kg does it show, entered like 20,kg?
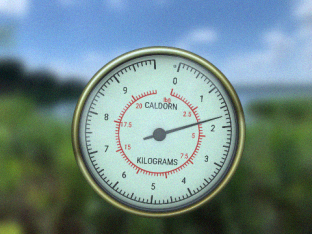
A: 1.7,kg
